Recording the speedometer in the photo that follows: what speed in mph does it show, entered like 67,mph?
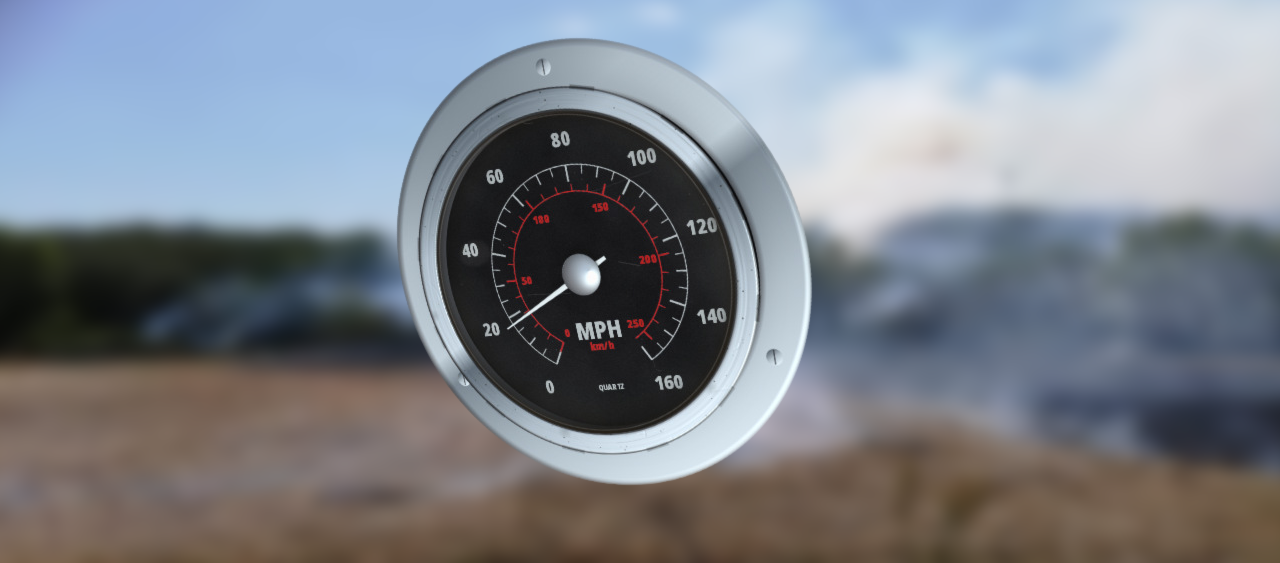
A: 17.5,mph
